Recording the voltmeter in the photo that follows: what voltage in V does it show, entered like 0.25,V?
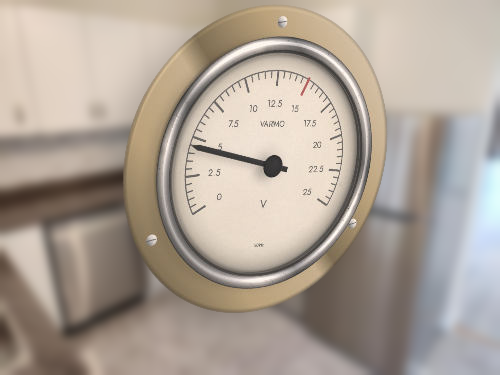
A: 4.5,V
